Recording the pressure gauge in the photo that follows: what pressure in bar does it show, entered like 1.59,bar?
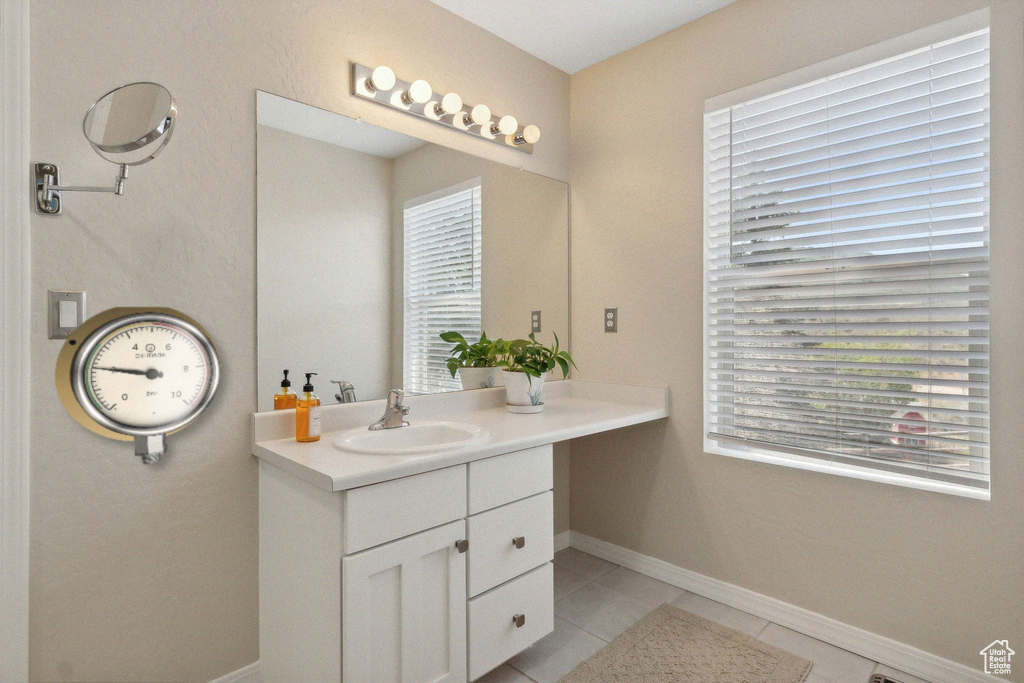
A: 2,bar
